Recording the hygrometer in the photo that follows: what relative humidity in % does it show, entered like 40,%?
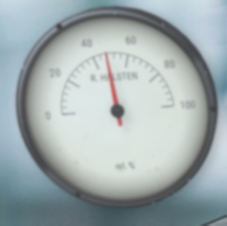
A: 48,%
